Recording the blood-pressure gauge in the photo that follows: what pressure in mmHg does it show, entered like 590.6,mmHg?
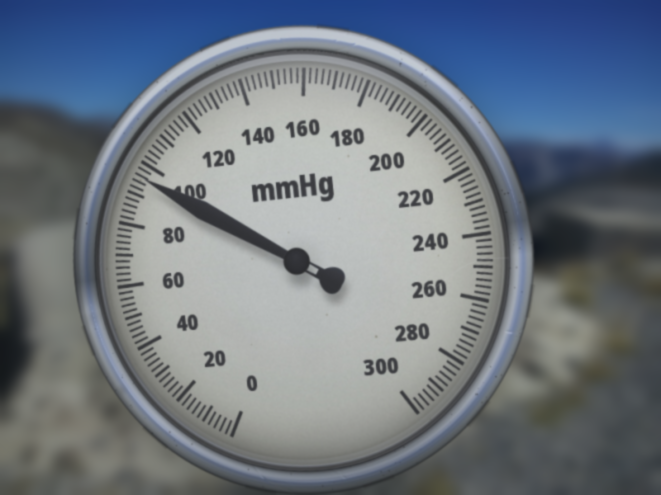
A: 96,mmHg
